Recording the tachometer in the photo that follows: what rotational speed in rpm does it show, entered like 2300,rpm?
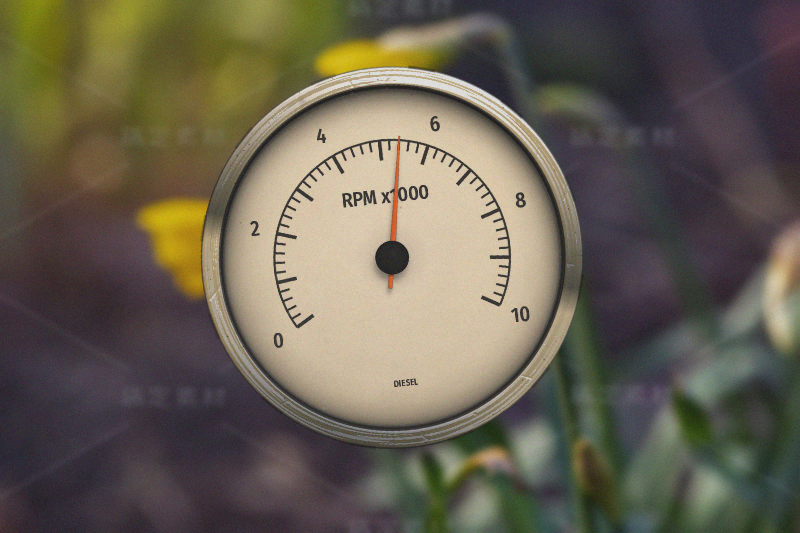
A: 5400,rpm
